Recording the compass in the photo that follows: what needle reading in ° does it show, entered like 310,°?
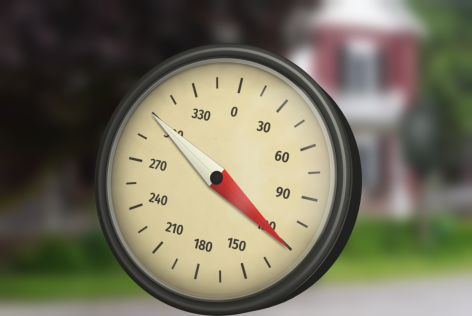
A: 120,°
